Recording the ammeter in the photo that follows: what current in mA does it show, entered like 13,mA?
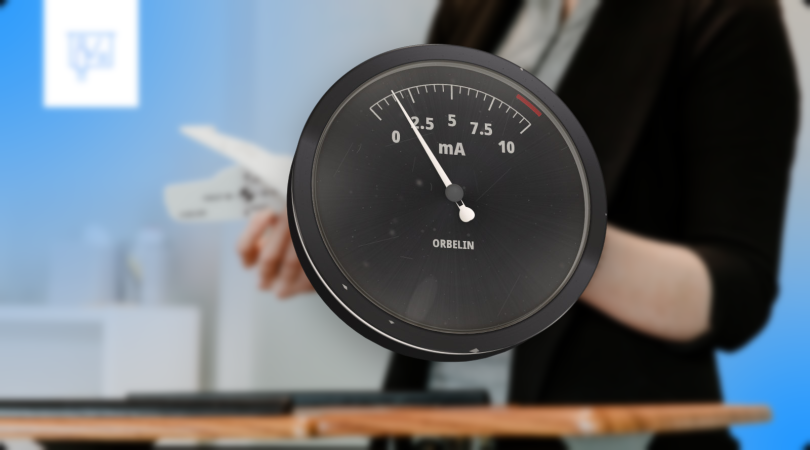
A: 1.5,mA
